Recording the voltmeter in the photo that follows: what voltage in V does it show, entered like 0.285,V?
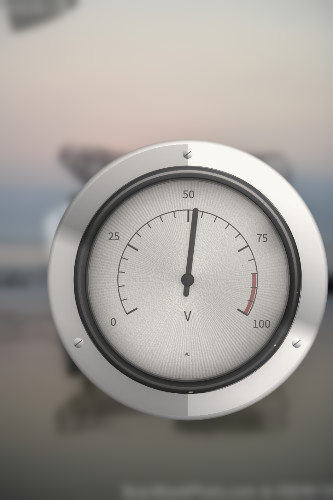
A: 52.5,V
